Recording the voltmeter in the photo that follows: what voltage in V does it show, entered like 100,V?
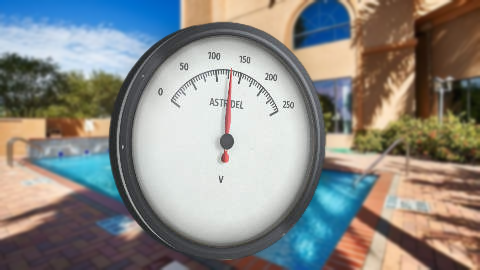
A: 125,V
